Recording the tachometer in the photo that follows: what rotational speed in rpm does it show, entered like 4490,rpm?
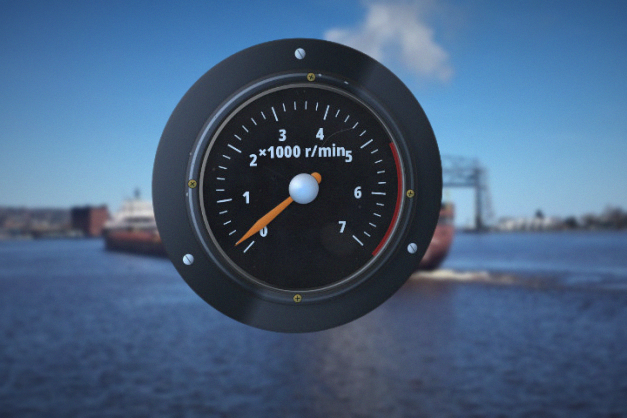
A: 200,rpm
